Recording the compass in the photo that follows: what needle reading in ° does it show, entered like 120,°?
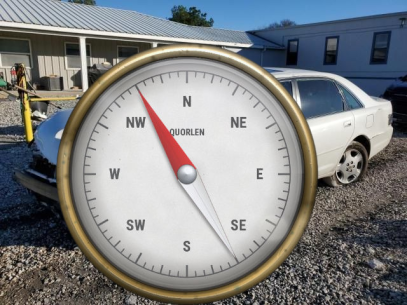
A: 330,°
